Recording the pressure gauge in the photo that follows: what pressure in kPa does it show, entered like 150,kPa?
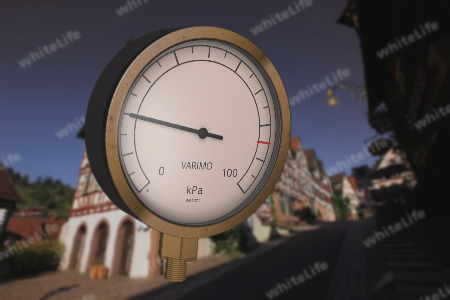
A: 20,kPa
